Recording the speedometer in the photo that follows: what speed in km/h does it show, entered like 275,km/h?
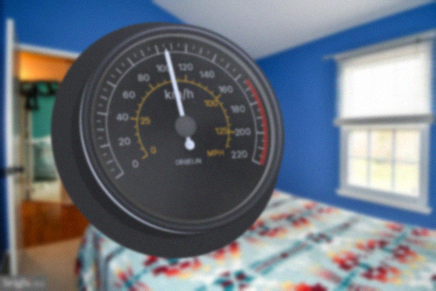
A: 105,km/h
